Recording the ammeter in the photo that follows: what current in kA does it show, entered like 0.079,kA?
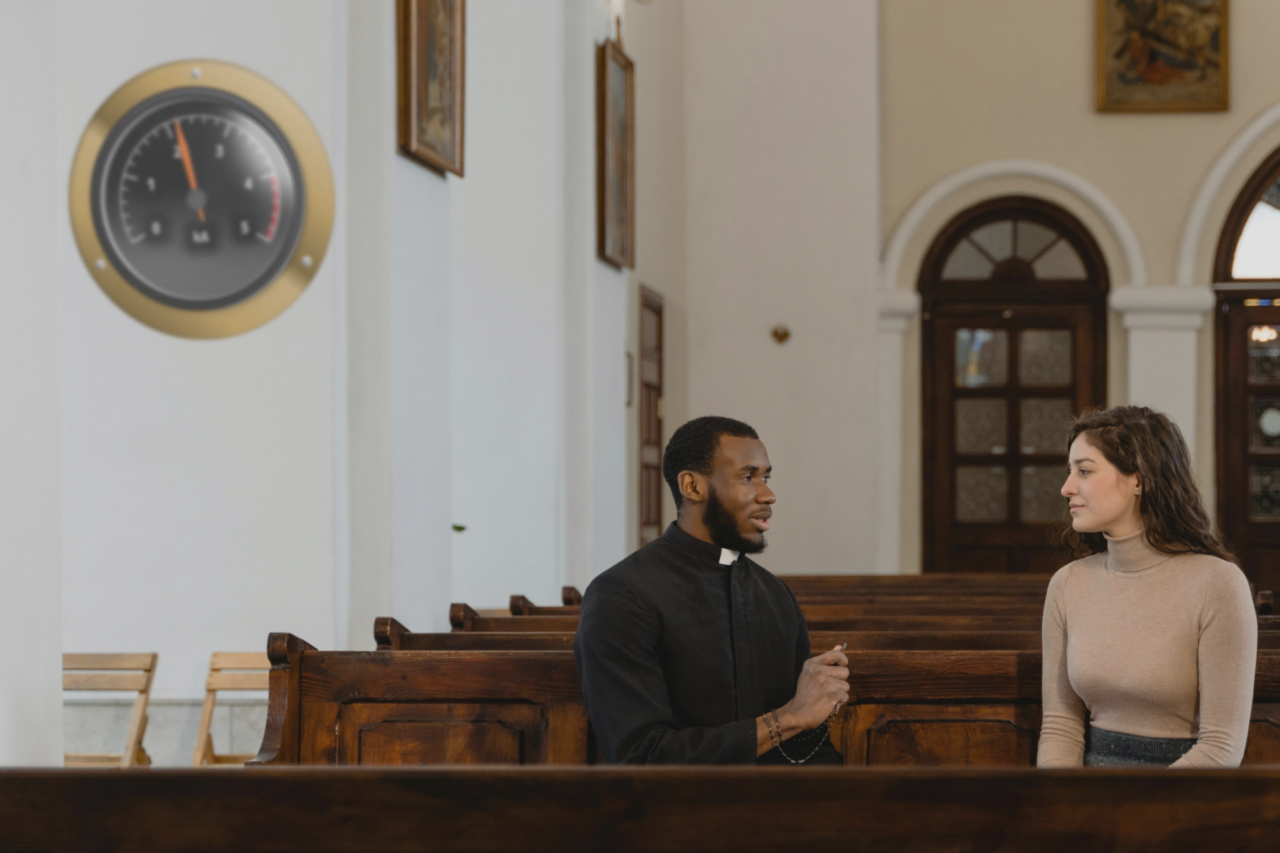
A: 2.2,kA
